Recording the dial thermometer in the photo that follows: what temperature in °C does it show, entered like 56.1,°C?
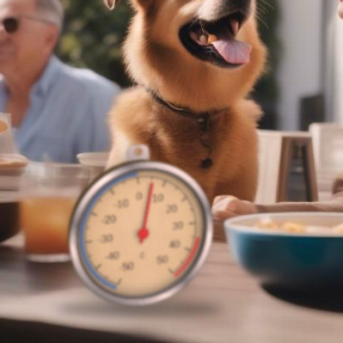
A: 5,°C
